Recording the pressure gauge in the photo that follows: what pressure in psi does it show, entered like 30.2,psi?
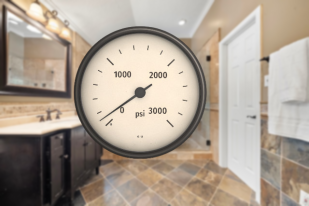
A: 100,psi
